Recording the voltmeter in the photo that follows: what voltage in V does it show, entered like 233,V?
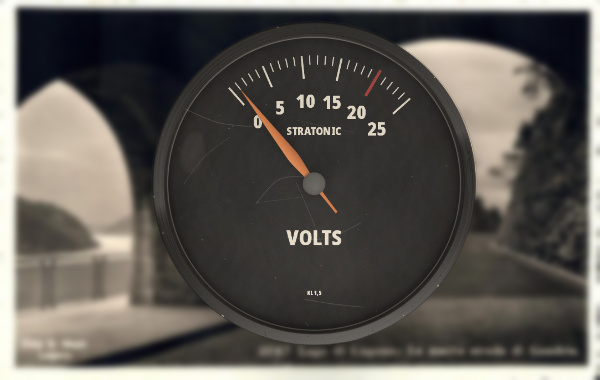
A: 1,V
